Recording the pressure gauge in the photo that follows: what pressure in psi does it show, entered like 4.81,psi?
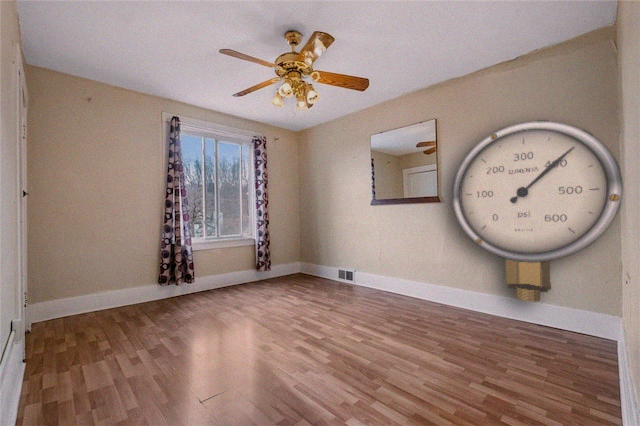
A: 400,psi
